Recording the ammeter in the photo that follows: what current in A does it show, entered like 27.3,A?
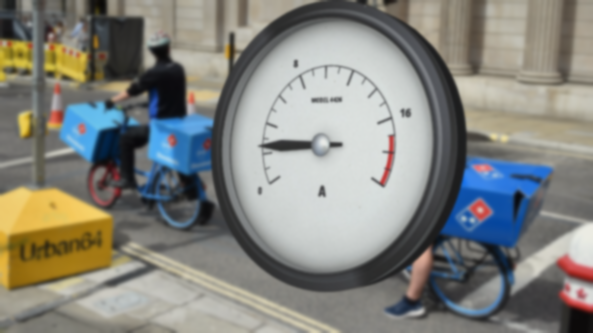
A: 2.5,A
